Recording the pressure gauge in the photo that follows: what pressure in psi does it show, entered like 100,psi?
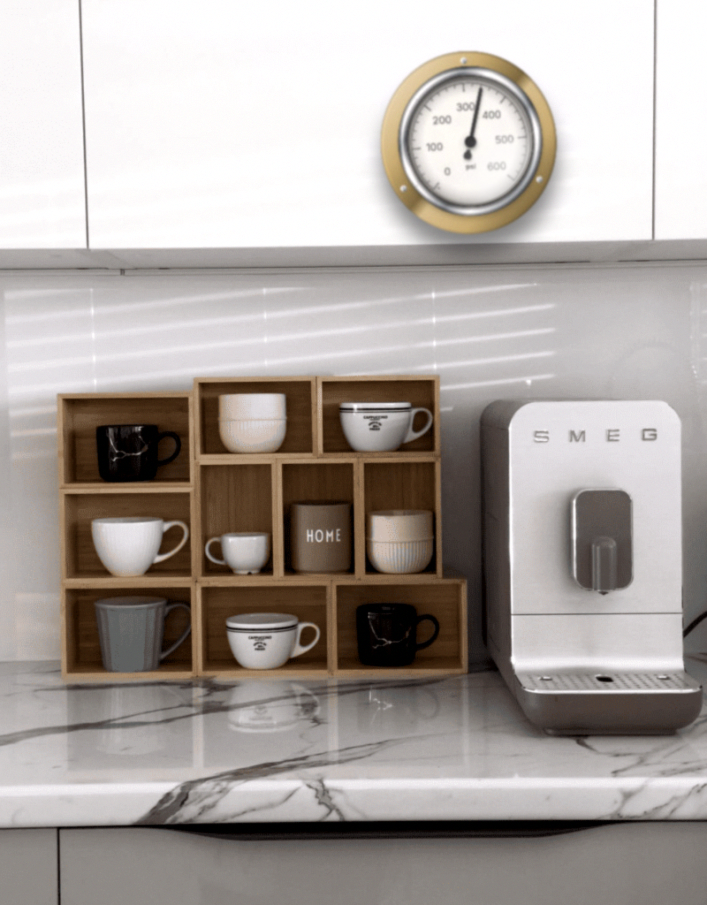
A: 340,psi
